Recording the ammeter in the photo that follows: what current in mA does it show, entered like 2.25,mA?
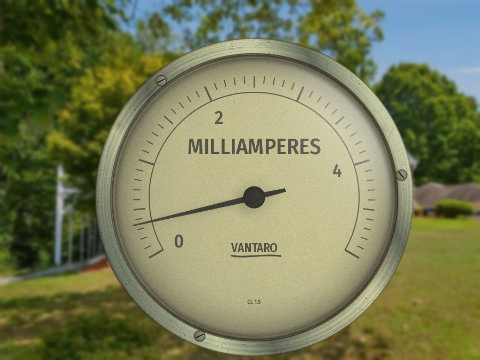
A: 0.35,mA
